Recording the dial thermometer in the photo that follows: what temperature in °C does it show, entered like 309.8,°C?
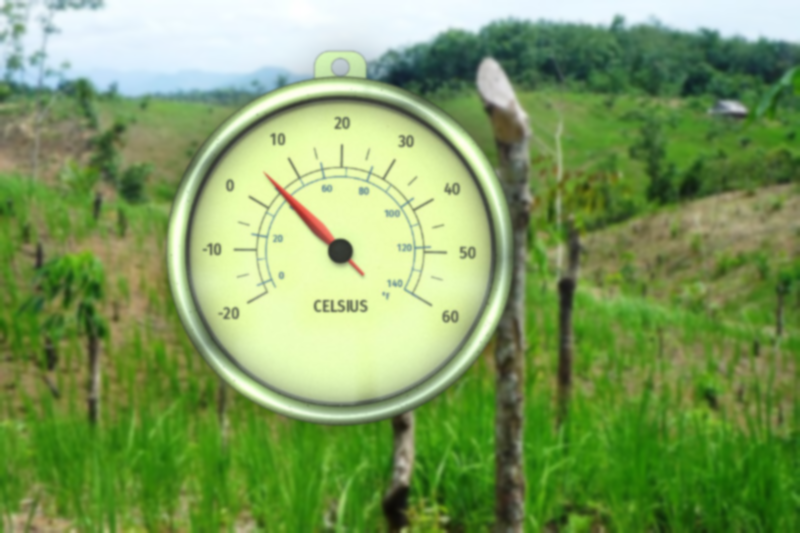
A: 5,°C
